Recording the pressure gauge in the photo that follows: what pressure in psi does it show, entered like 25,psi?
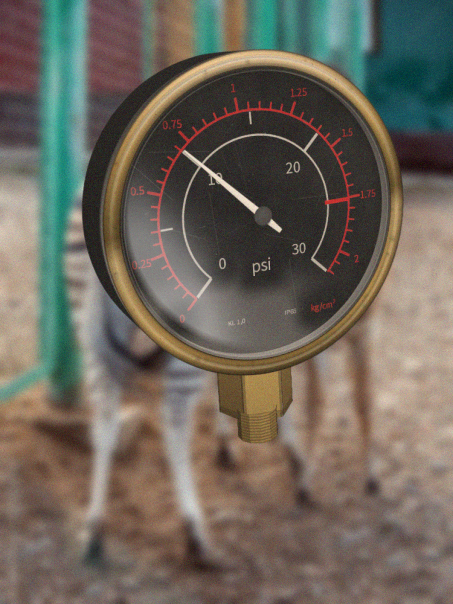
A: 10,psi
